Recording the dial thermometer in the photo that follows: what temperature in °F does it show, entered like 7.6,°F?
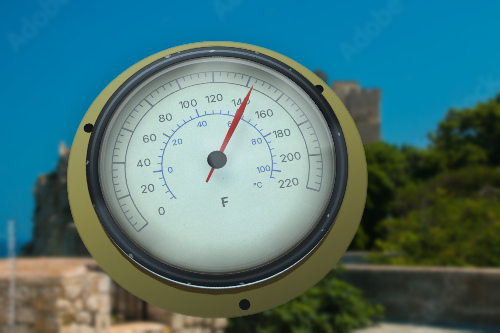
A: 144,°F
